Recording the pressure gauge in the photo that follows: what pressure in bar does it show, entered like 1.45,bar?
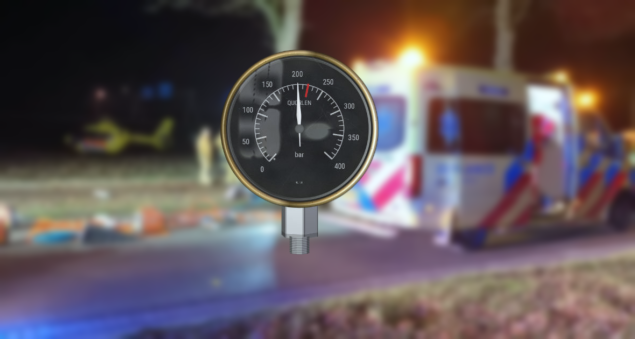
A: 200,bar
